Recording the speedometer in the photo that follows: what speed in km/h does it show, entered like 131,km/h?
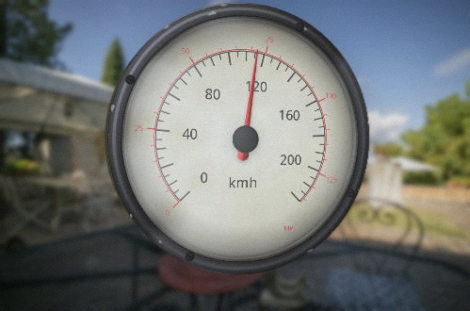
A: 115,km/h
